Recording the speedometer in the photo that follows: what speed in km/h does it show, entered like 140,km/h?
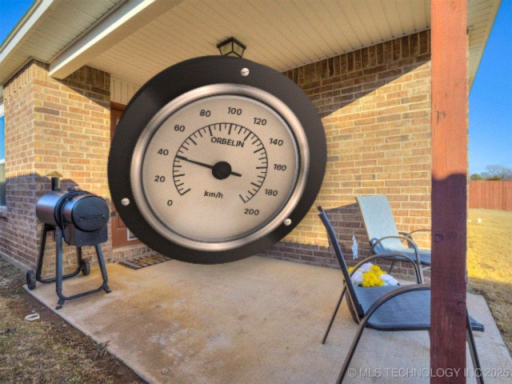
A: 40,km/h
